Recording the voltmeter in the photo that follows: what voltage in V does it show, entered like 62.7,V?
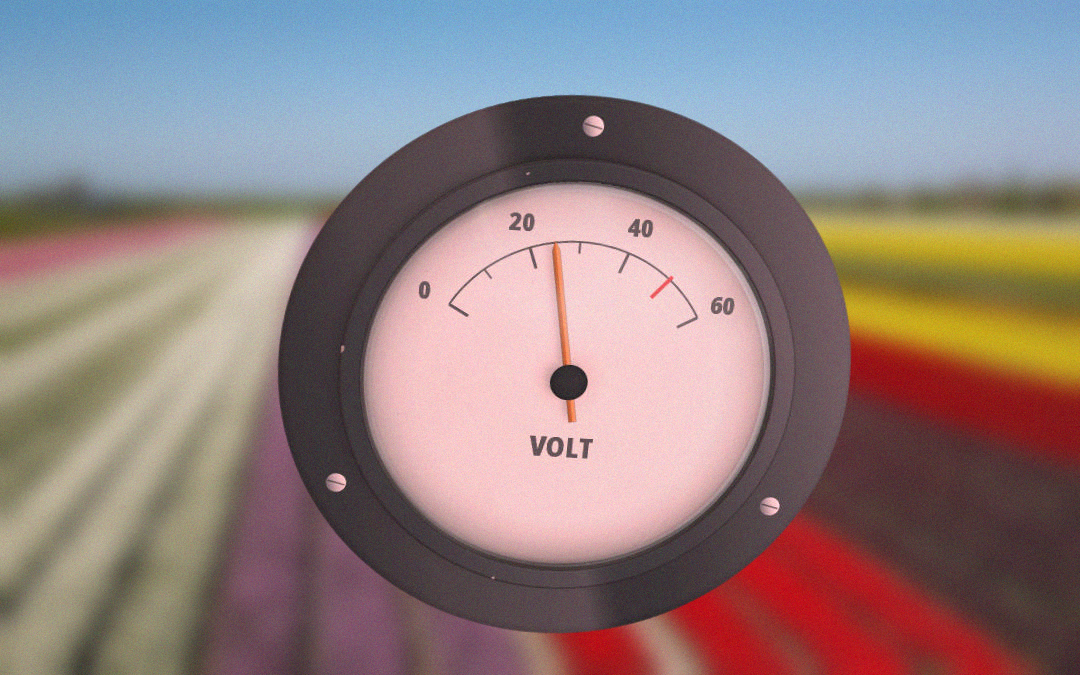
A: 25,V
